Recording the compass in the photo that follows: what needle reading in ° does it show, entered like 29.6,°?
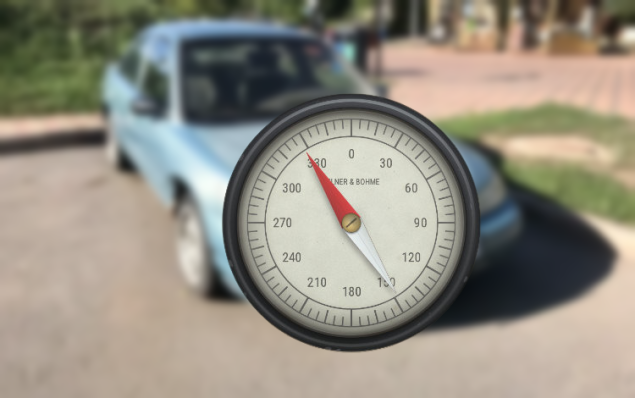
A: 327.5,°
